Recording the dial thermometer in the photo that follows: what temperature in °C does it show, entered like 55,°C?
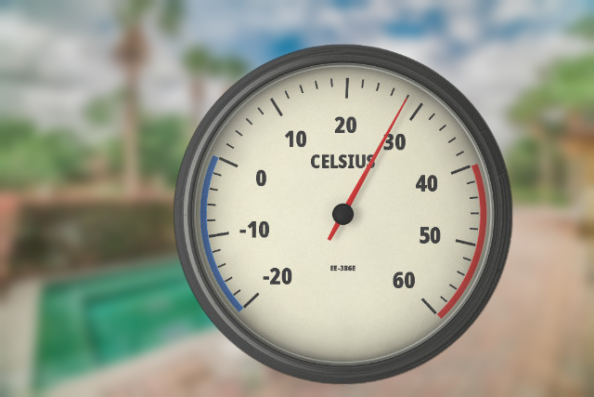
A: 28,°C
